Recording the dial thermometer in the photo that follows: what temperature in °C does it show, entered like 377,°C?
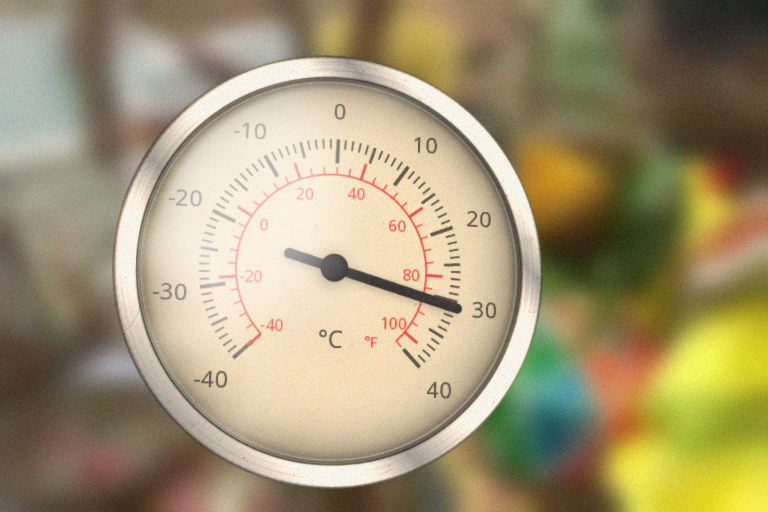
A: 31,°C
